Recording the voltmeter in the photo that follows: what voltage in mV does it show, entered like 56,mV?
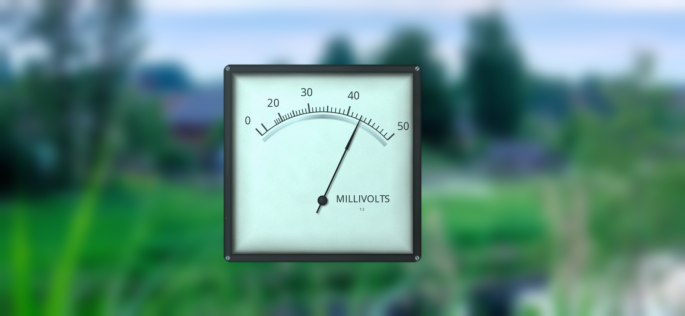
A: 43,mV
